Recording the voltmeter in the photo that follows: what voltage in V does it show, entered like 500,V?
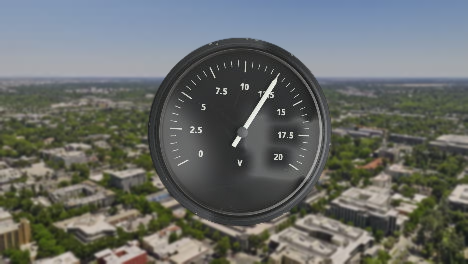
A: 12.5,V
